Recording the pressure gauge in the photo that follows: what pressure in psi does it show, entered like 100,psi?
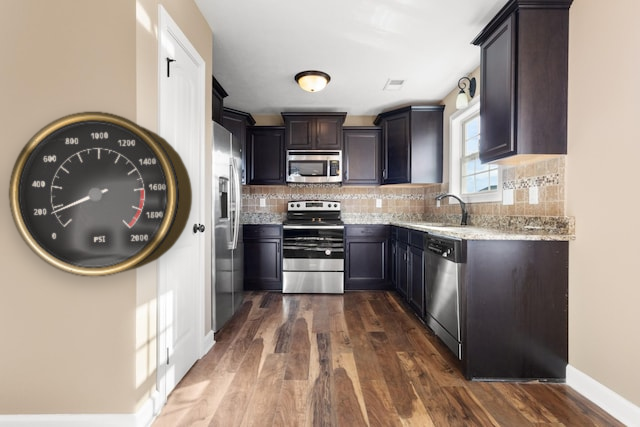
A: 150,psi
